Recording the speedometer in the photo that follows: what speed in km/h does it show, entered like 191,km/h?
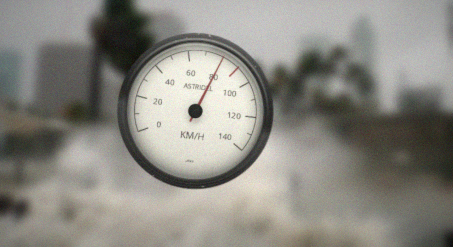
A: 80,km/h
